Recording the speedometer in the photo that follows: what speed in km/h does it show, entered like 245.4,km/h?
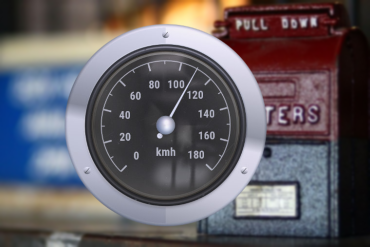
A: 110,km/h
